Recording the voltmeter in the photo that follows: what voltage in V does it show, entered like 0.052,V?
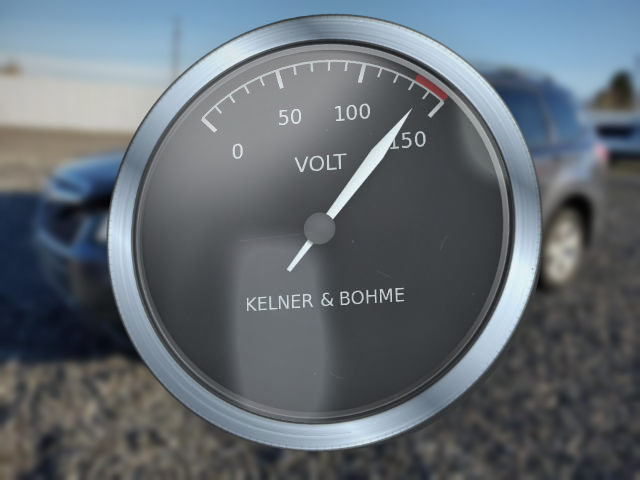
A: 140,V
